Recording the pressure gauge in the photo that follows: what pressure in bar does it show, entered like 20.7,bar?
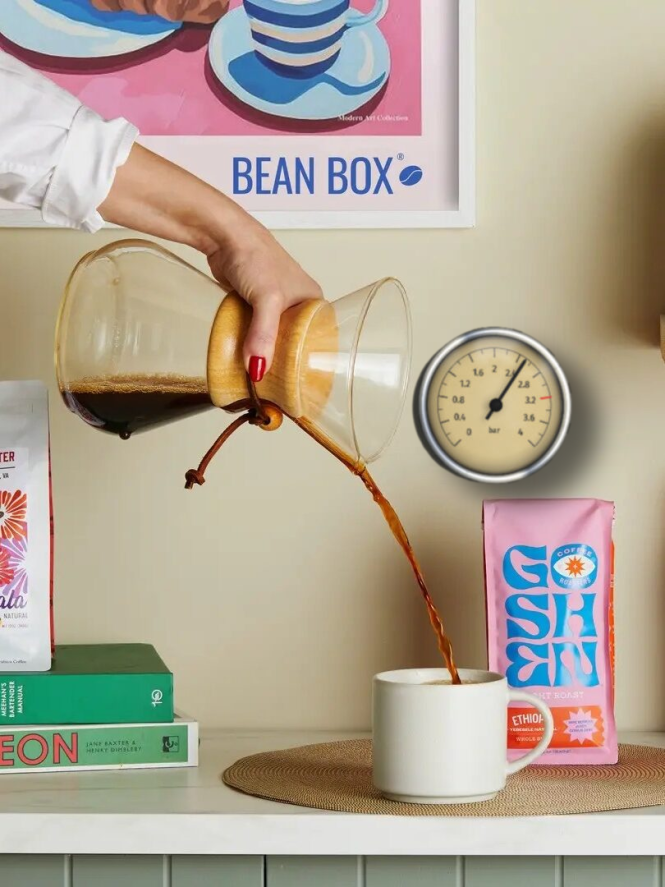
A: 2.5,bar
